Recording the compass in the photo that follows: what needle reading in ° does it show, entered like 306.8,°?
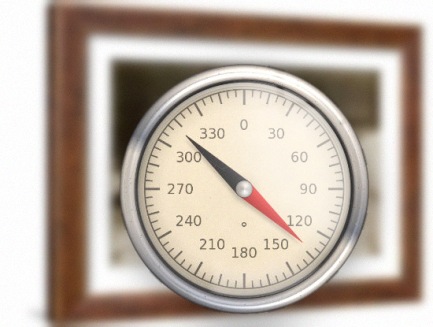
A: 132.5,°
